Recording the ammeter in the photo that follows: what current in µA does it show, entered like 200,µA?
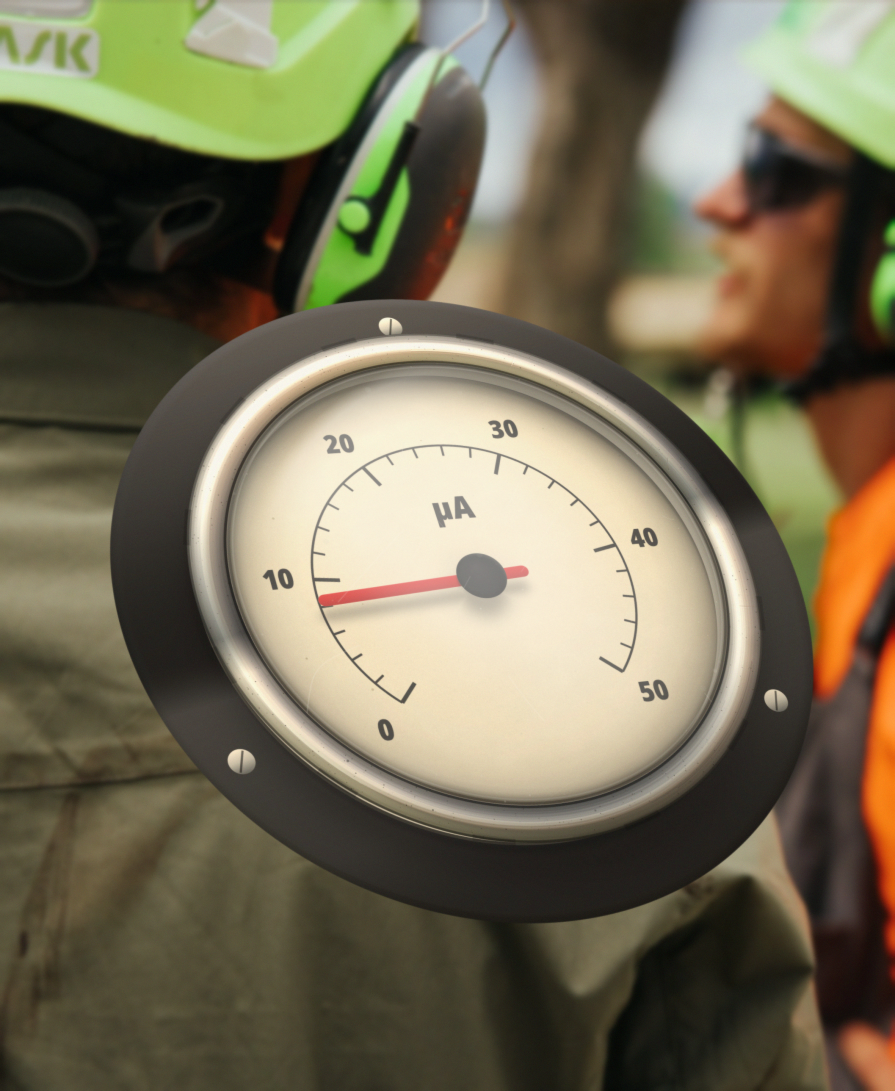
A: 8,µA
